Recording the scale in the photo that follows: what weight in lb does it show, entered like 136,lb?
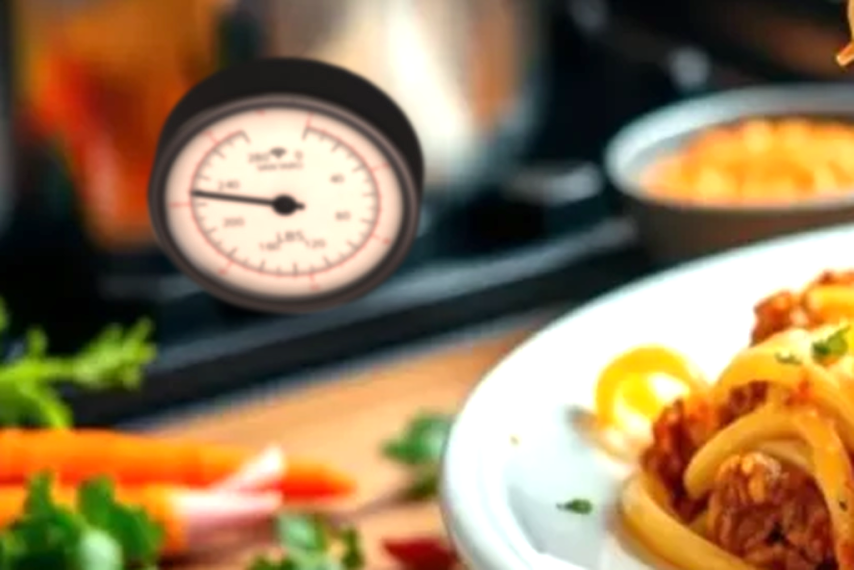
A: 230,lb
